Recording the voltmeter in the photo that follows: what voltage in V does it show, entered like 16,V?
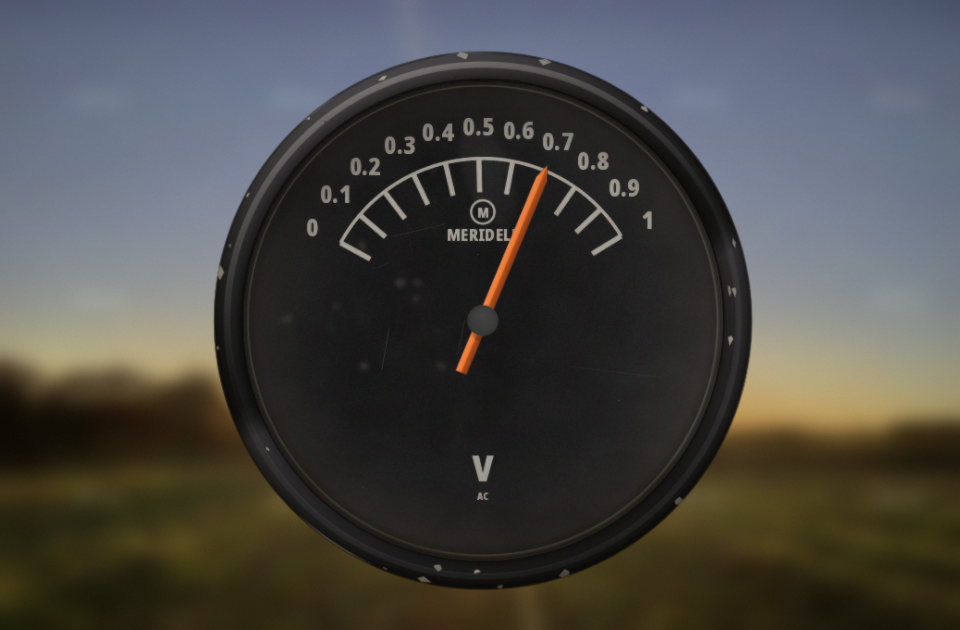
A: 0.7,V
